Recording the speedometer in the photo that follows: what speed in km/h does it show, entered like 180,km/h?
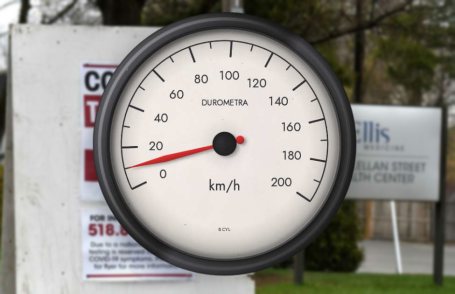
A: 10,km/h
